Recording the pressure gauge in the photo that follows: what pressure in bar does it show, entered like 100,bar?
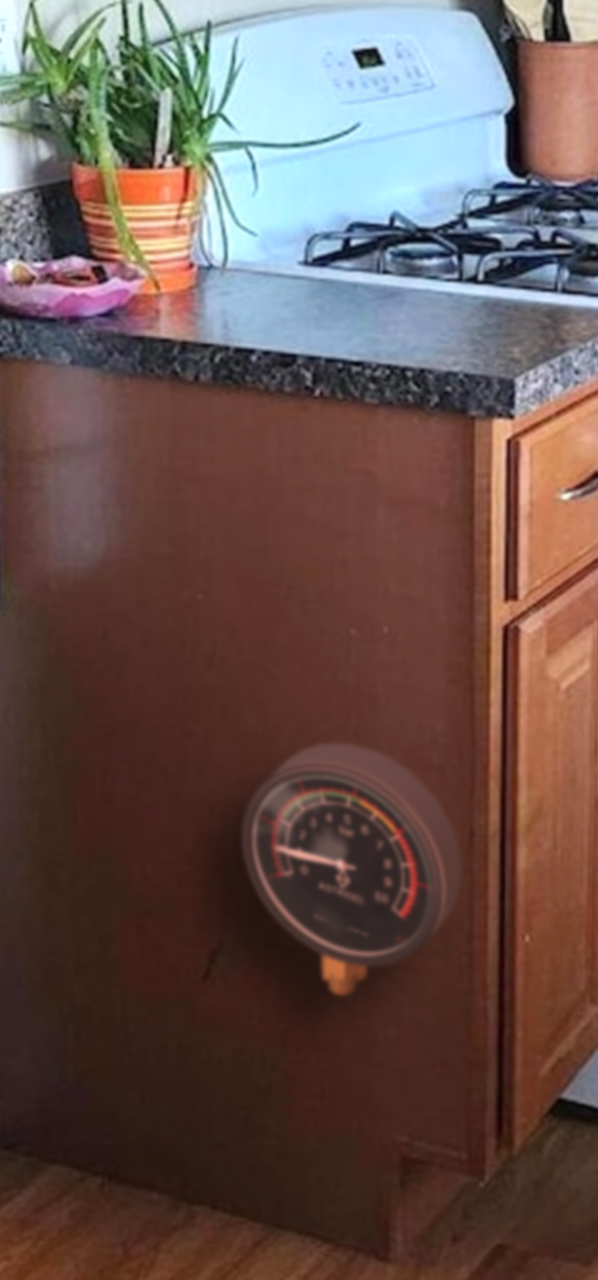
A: 1,bar
